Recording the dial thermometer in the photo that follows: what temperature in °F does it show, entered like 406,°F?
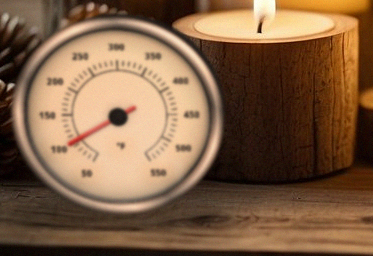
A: 100,°F
